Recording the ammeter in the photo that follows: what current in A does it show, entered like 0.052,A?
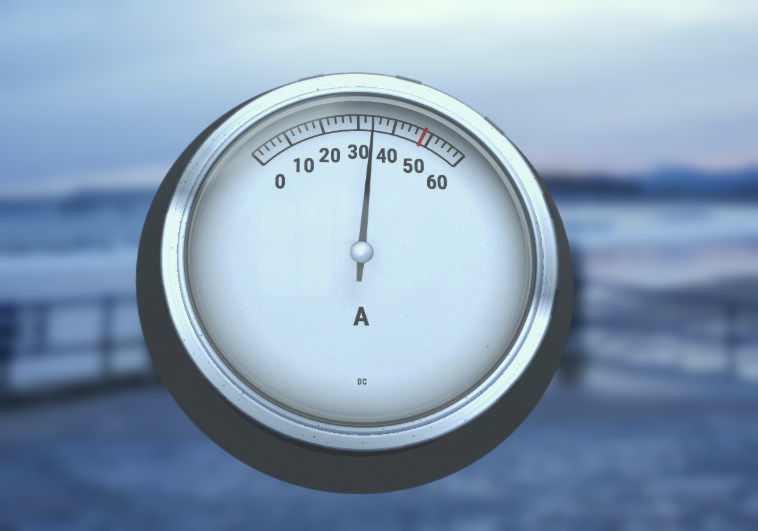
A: 34,A
